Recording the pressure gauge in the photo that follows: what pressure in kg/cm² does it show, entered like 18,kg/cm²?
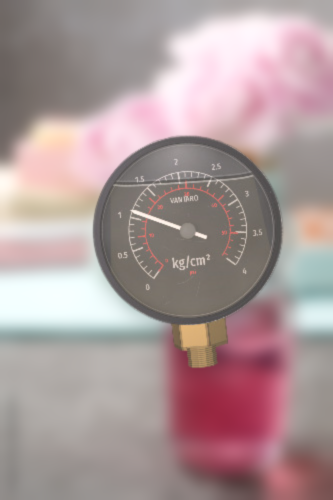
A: 1.1,kg/cm²
